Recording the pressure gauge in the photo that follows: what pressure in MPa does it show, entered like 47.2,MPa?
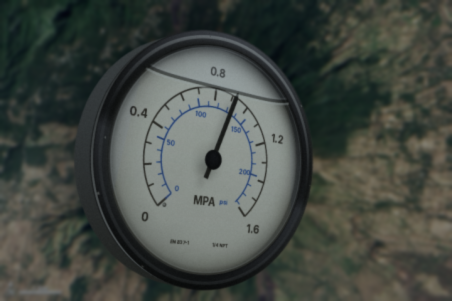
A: 0.9,MPa
